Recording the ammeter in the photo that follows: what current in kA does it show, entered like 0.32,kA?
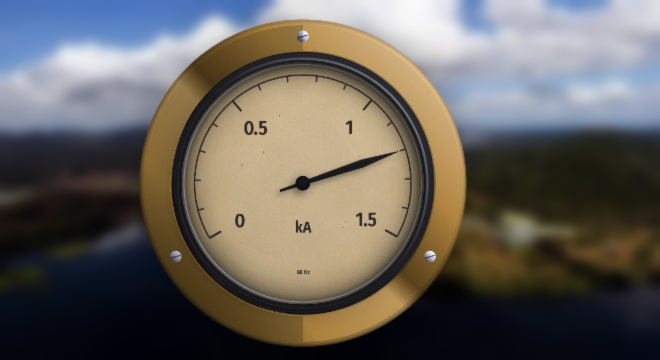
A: 1.2,kA
